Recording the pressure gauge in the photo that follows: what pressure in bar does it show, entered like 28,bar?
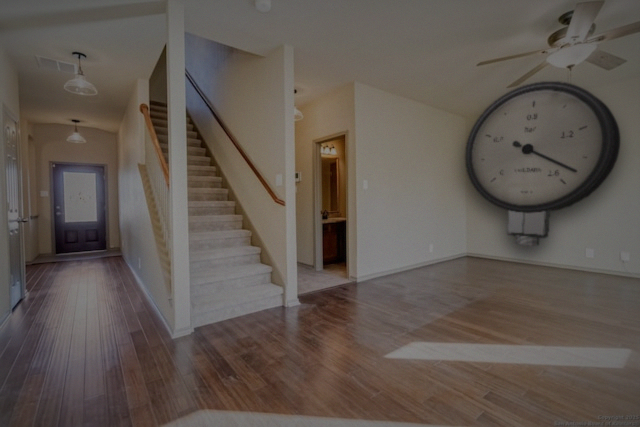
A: 1.5,bar
